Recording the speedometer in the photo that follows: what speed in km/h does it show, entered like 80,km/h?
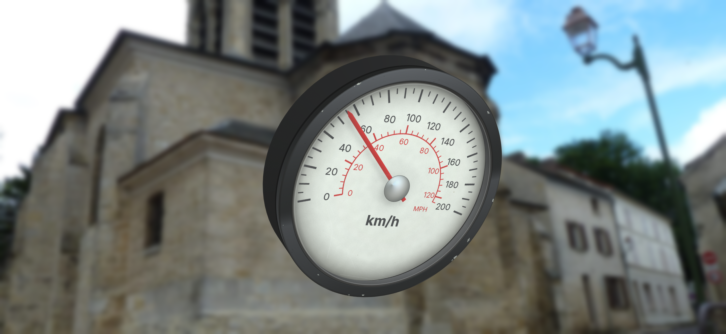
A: 55,km/h
